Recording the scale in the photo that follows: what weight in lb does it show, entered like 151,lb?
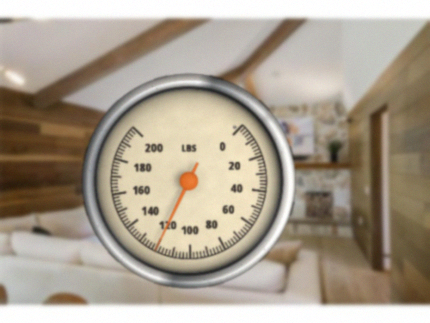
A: 120,lb
